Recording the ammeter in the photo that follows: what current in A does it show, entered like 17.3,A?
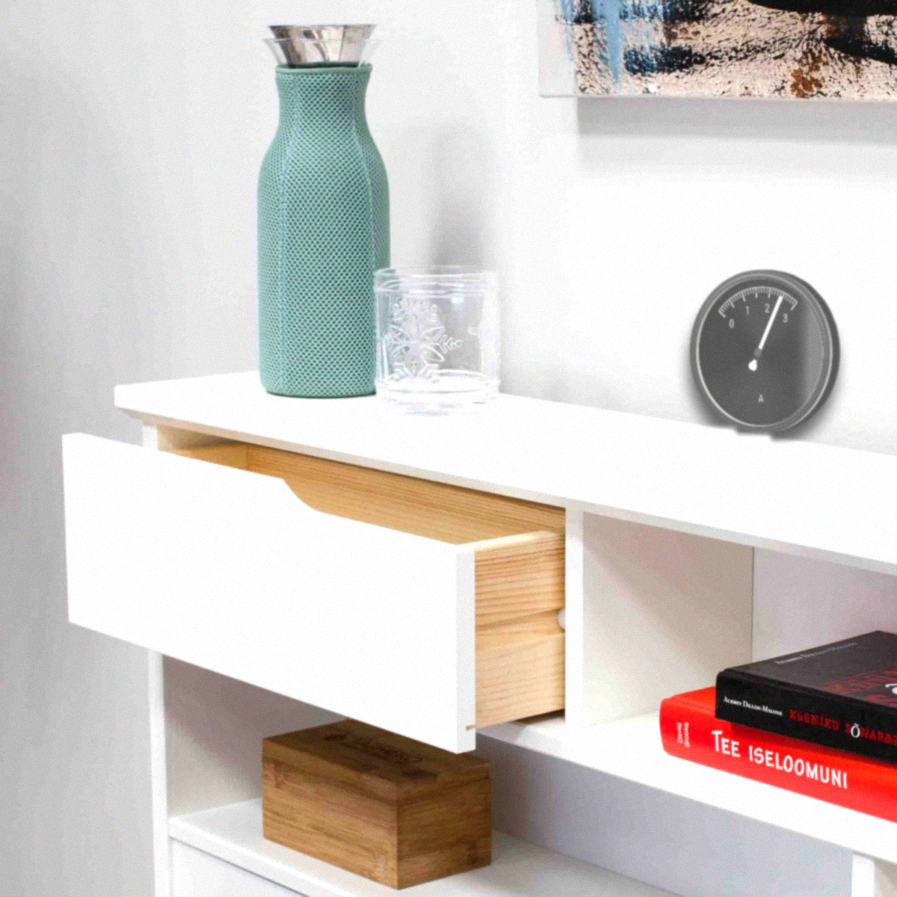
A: 2.5,A
